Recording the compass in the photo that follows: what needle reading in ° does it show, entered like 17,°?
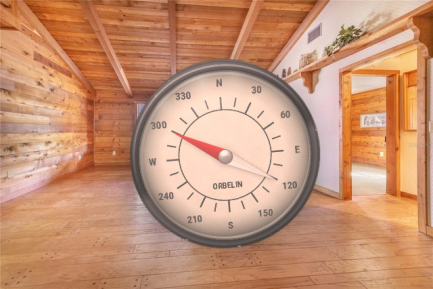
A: 300,°
